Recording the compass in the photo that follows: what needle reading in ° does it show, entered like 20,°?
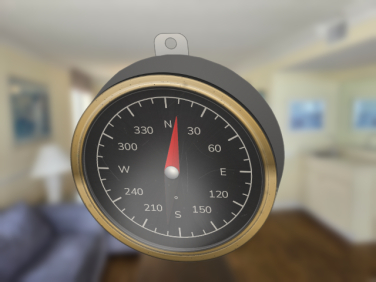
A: 10,°
